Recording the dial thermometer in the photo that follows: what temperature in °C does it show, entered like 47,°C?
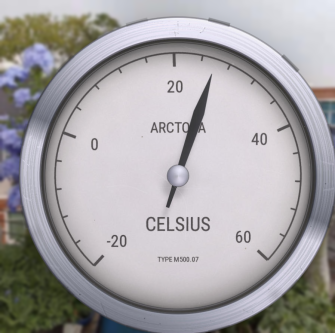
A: 26,°C
